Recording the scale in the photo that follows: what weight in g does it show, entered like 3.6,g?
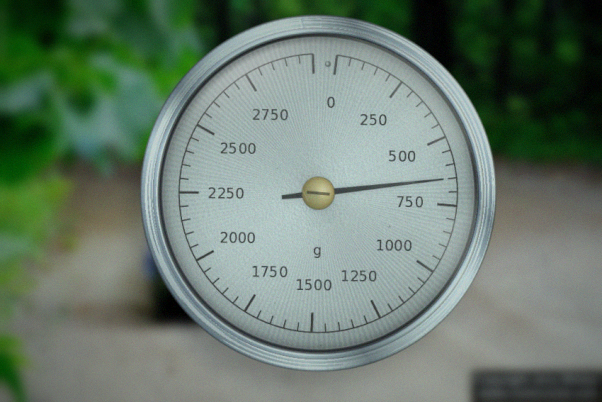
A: 650,g
